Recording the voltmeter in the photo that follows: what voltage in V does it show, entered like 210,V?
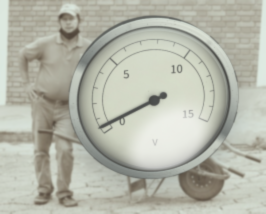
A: 0.5,V
